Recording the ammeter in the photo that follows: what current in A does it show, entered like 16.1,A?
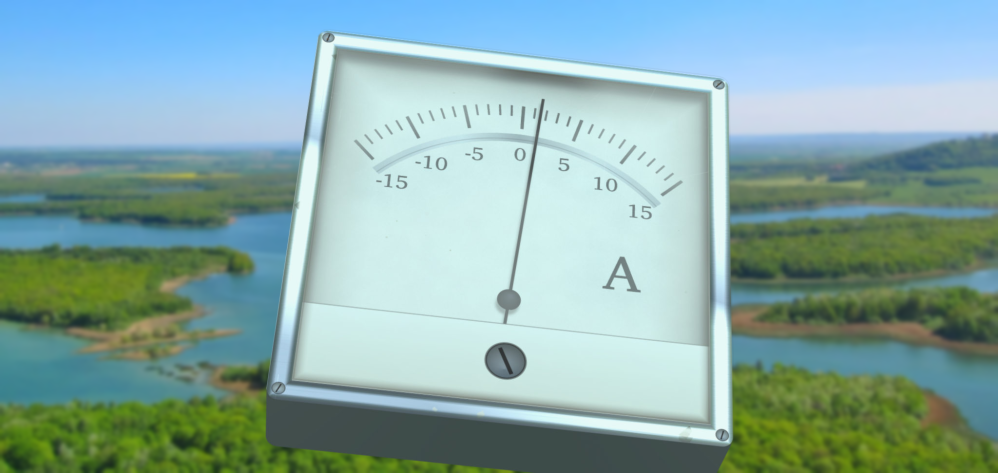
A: 1.5,A
